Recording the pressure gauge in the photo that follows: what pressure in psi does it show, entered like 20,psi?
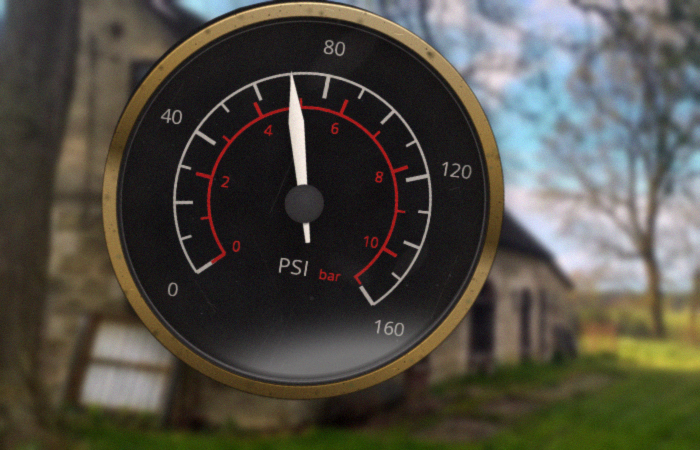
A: 70,psi
